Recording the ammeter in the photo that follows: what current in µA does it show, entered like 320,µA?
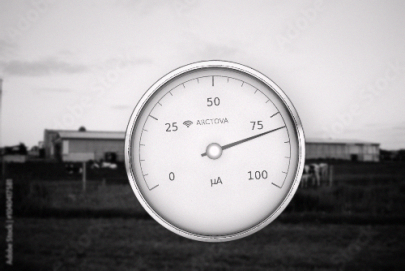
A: 80,µA
